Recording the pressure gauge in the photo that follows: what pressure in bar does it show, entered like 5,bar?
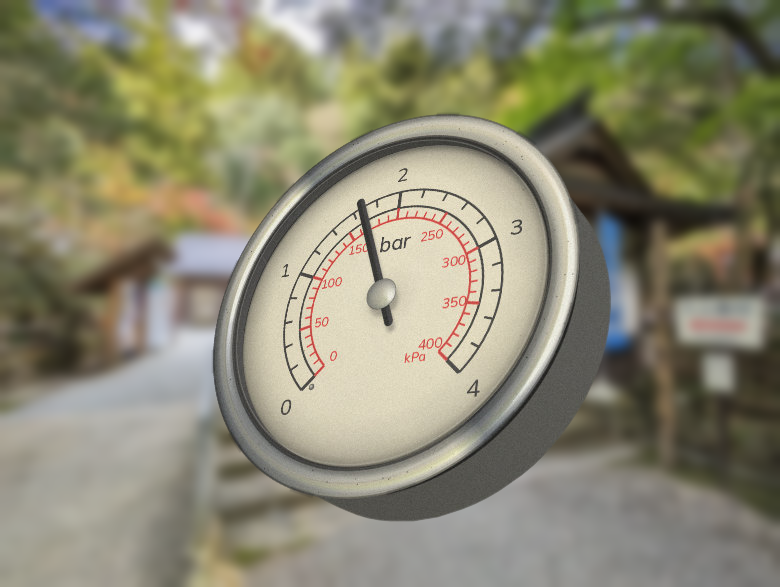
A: 1.7,bar
